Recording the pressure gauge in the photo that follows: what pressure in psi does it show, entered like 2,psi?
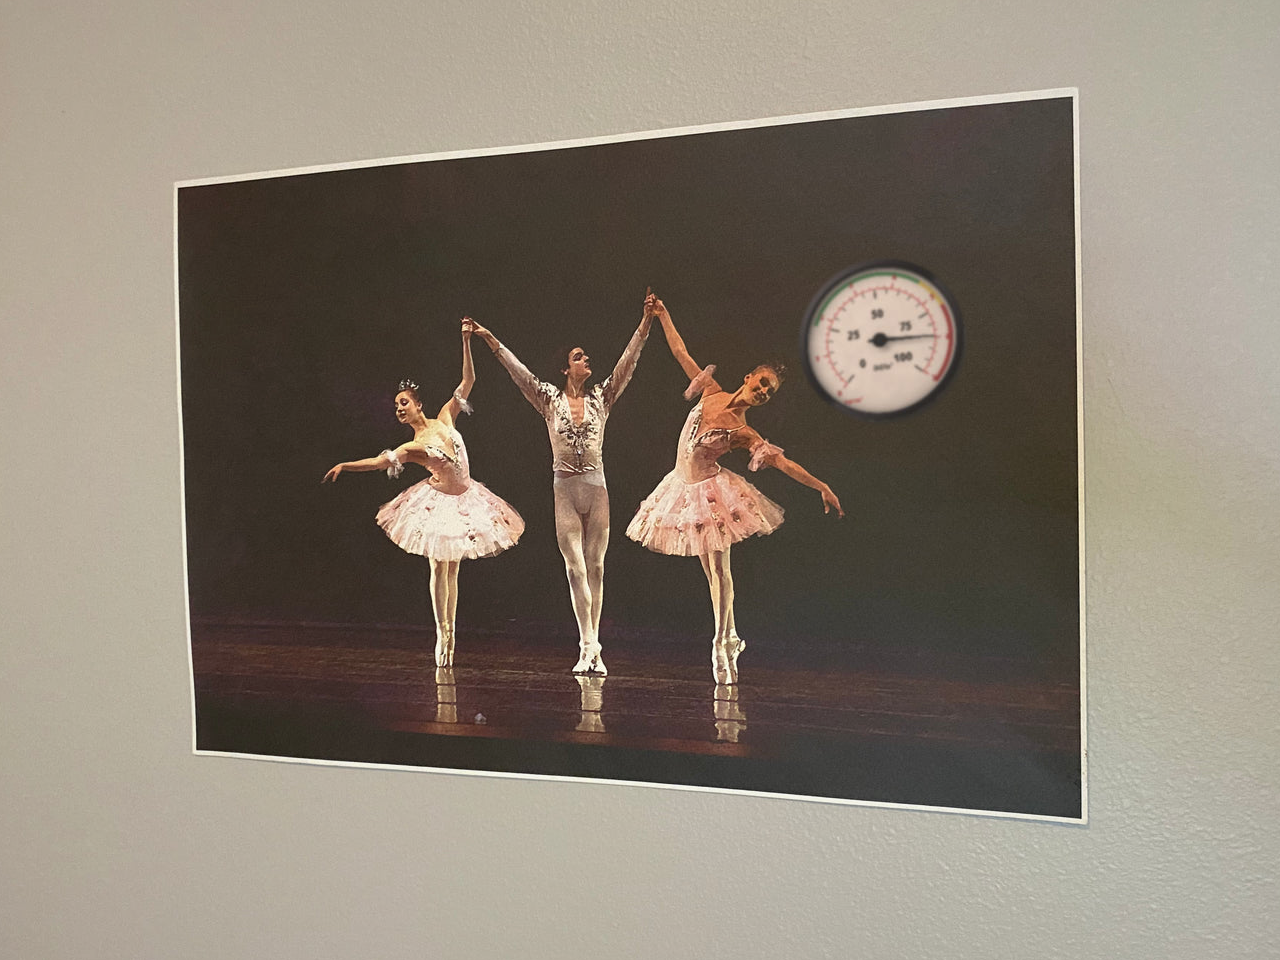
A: 85,psi
